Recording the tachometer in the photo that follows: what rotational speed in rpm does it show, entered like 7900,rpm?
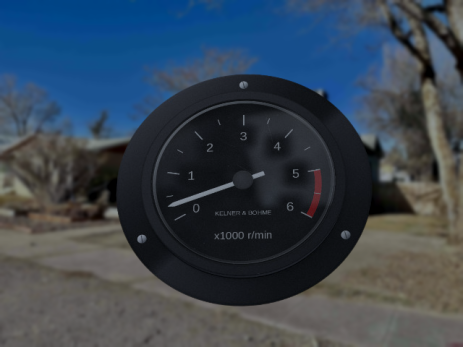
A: 250,rpm
